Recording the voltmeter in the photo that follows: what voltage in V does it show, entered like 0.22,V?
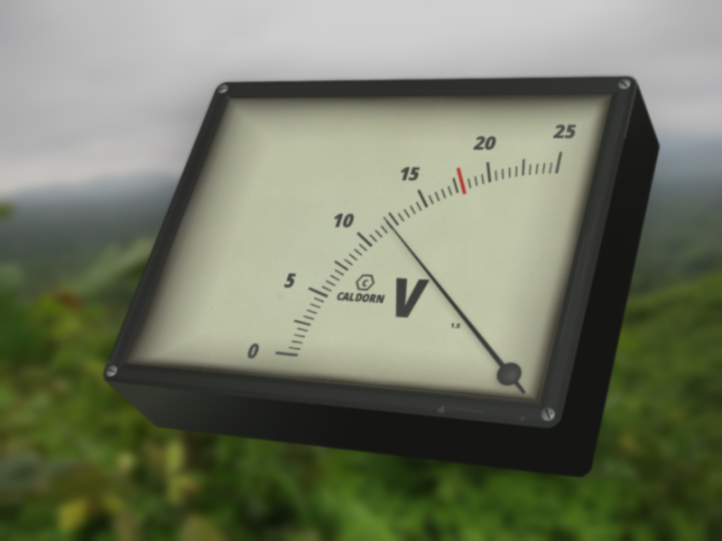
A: 12,V
